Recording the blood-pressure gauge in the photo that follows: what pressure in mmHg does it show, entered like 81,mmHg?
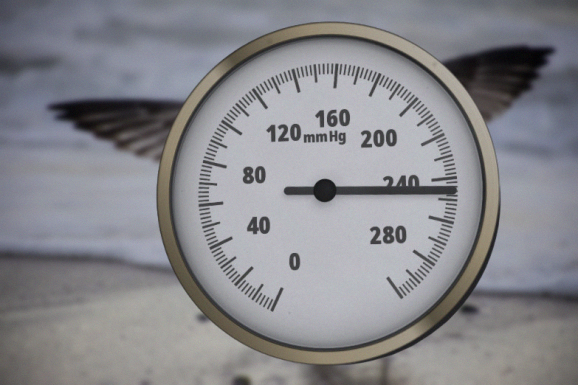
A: 246,mmHg
